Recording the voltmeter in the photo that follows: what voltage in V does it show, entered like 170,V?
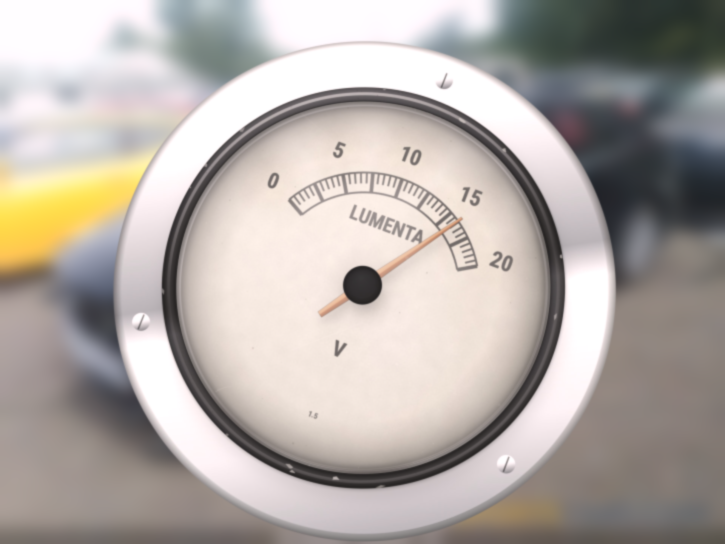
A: 16,V
